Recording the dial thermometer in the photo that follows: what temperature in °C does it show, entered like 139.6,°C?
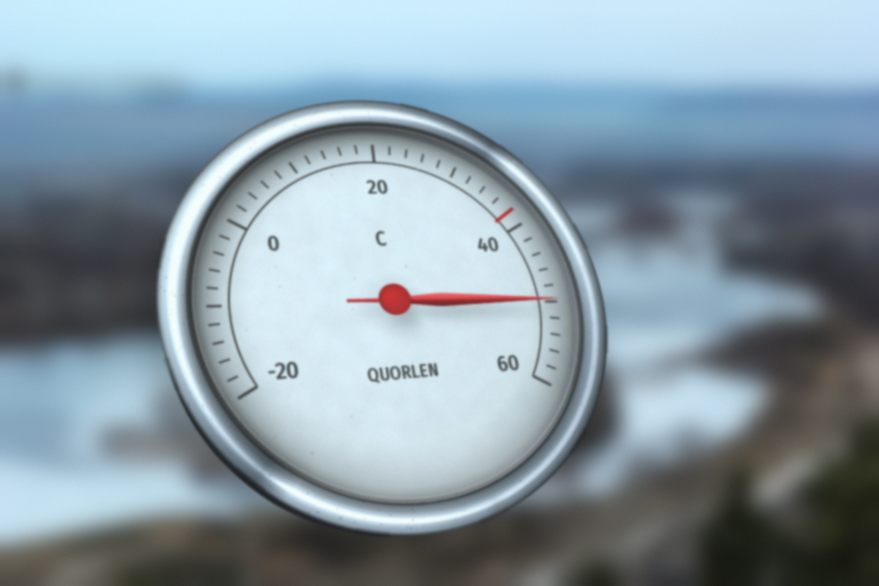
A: 50,°C
